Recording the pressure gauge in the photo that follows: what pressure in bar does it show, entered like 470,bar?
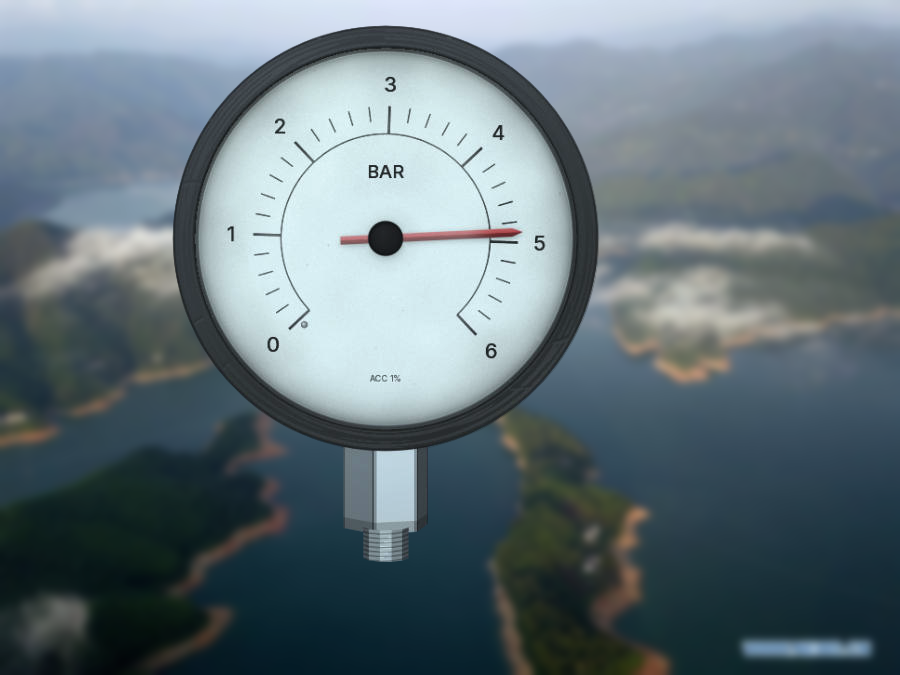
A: 4.9,bar
